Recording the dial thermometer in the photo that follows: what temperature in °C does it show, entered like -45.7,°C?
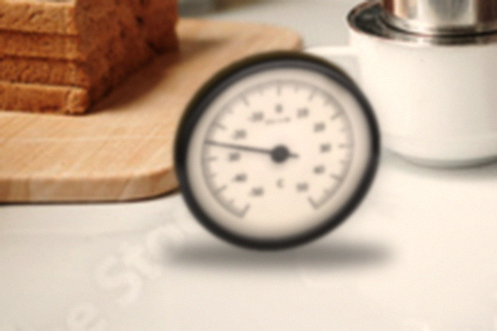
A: -25,°C
